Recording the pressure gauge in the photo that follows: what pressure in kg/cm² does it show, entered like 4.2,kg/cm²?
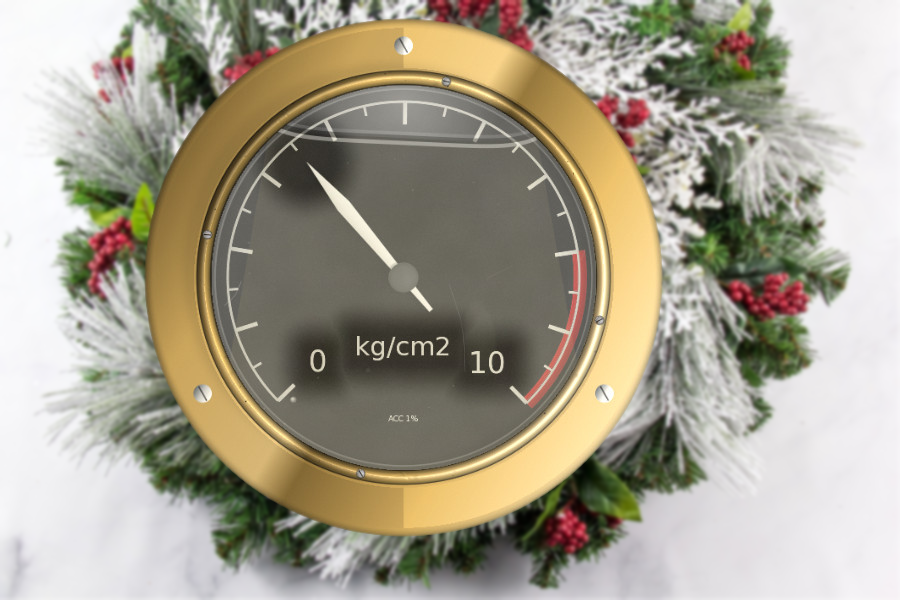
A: 3.5,kg/cm²
